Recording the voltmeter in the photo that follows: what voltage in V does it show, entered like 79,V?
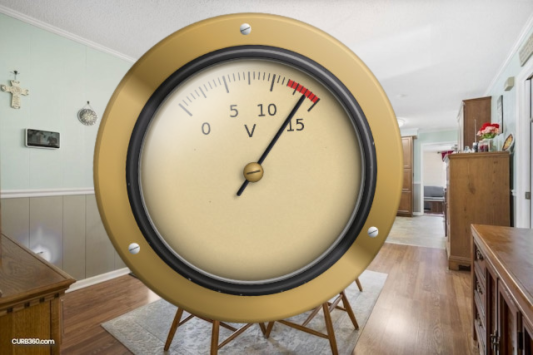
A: 13.5,V
